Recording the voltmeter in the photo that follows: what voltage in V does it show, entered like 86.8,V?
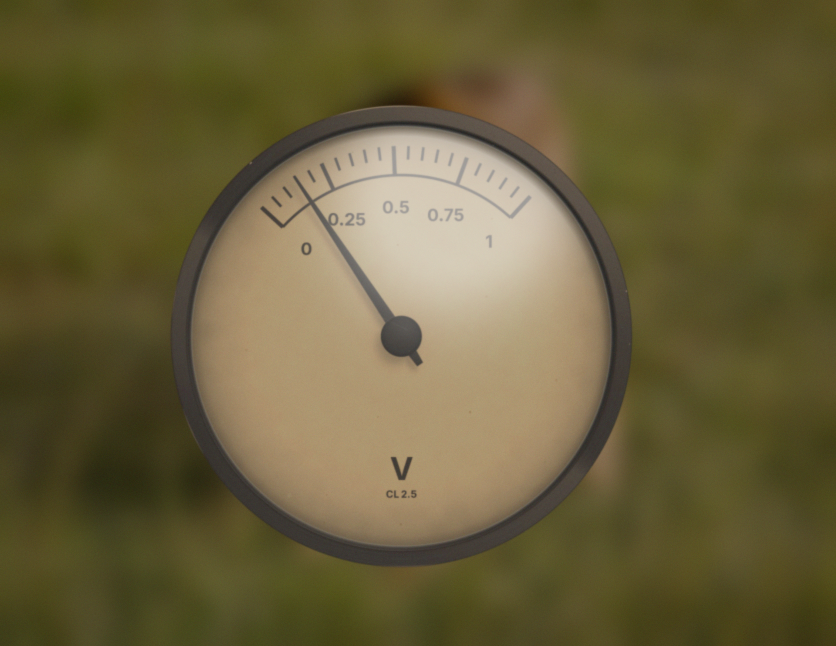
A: 0.15,V
